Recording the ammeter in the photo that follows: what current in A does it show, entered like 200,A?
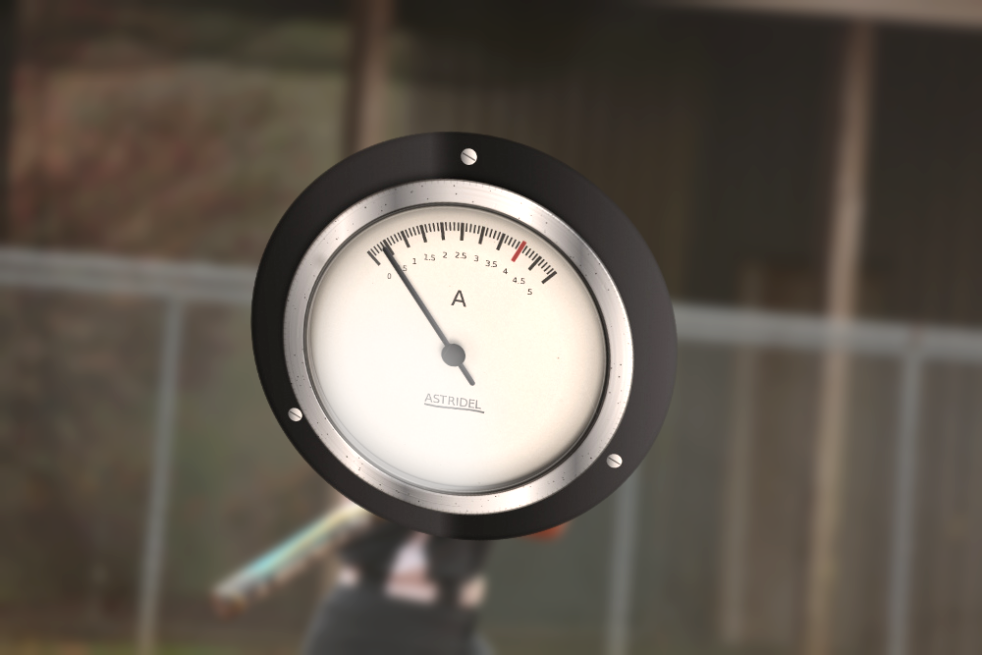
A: 0.5,A
